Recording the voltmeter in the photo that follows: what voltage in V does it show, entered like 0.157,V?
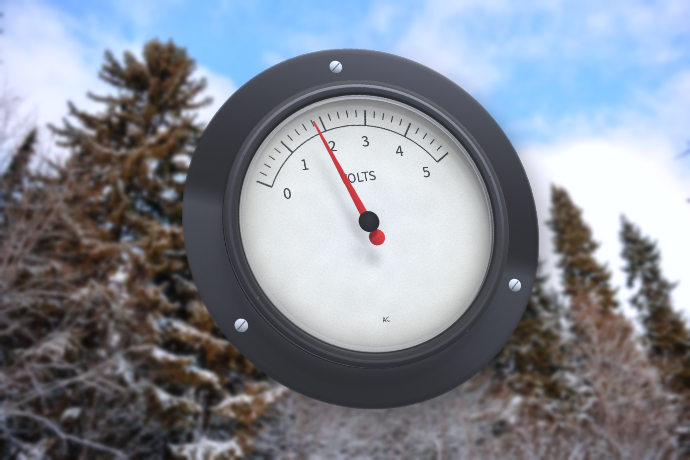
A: 1.8,V
